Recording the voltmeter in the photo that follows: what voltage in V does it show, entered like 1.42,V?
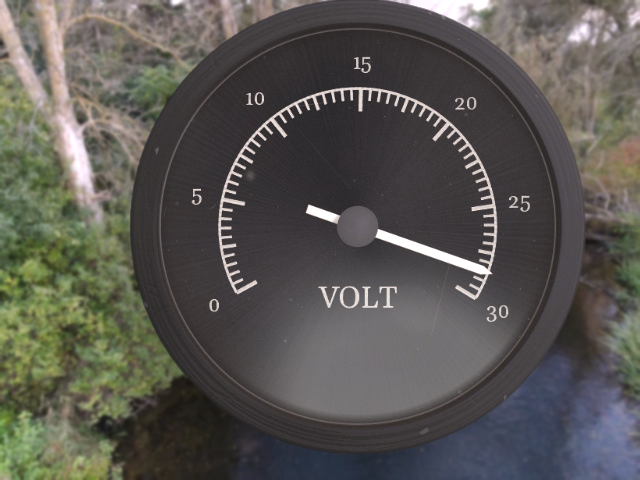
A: 28.5,V
